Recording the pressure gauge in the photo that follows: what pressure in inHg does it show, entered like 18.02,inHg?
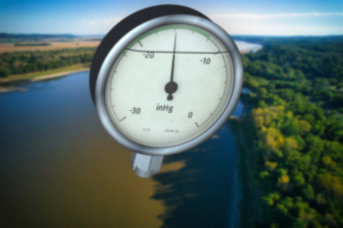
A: -16,inHg
